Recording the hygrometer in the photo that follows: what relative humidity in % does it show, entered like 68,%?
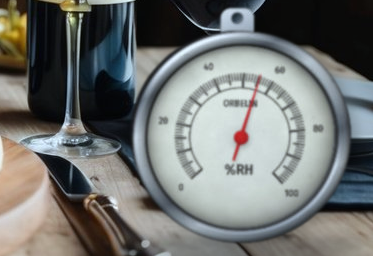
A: 55,%
